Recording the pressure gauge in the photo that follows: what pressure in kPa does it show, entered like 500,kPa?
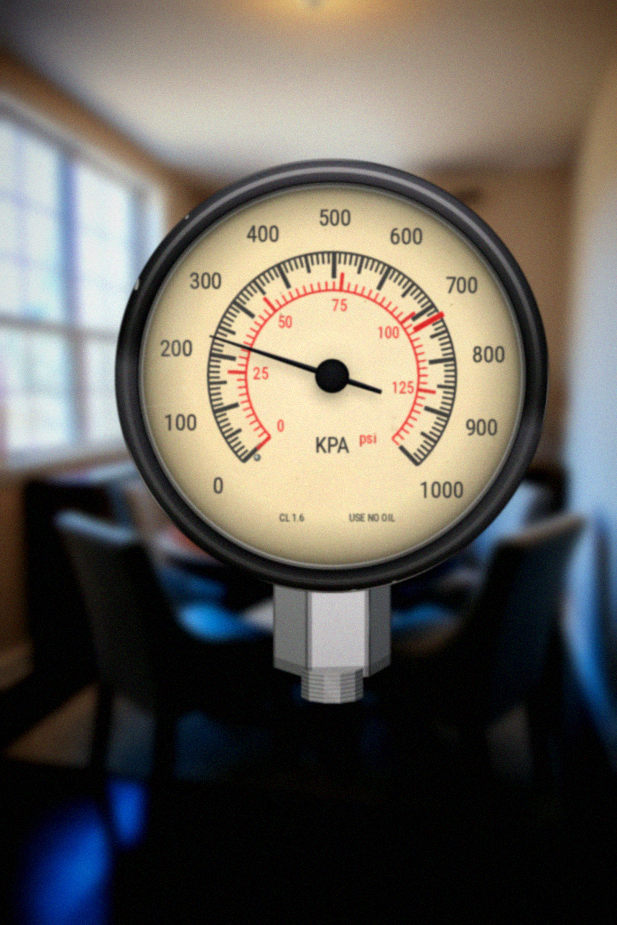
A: 230,kPa
